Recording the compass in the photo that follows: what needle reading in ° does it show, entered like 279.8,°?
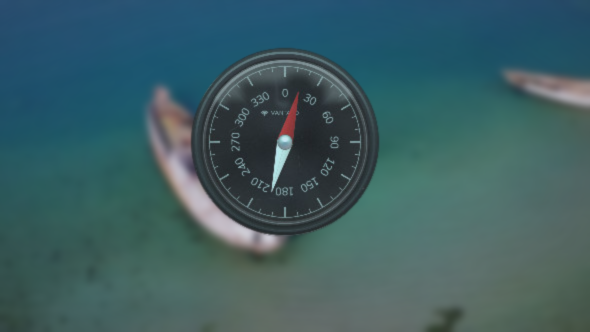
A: 15,°
